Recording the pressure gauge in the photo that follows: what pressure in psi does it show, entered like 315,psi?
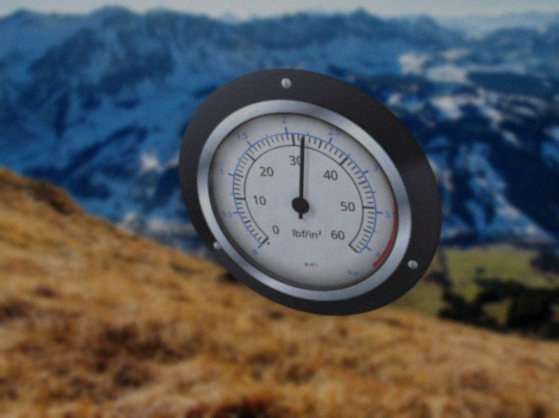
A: 32,psi
